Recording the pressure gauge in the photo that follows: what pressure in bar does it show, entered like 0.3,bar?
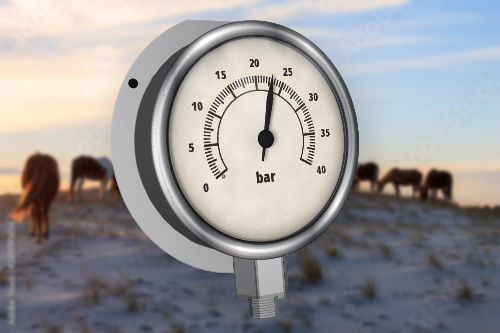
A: 22.5,bar
